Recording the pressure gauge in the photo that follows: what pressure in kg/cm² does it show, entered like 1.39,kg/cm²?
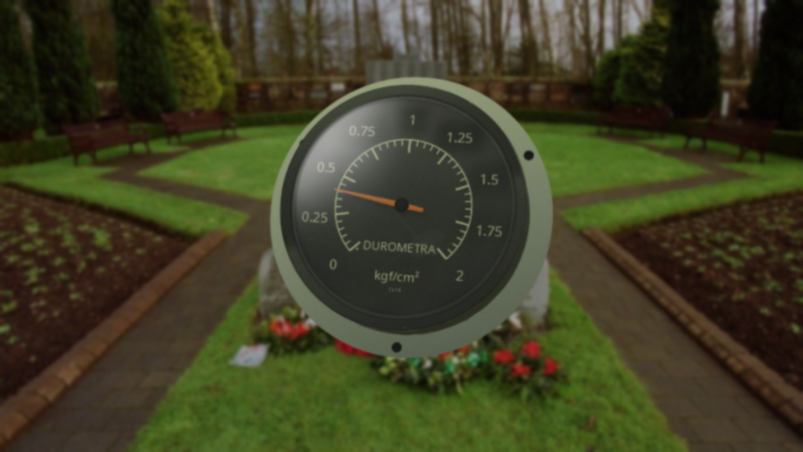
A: 0.4,kg/cm²
